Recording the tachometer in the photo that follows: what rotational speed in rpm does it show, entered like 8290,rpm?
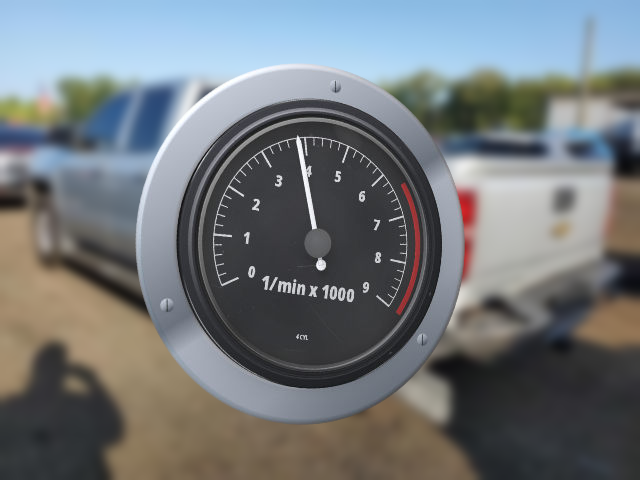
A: 3800,rpm
